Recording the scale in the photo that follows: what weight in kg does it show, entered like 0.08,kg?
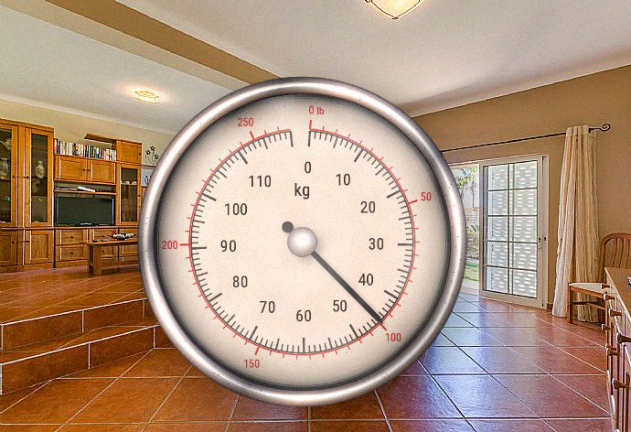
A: 45,kg
